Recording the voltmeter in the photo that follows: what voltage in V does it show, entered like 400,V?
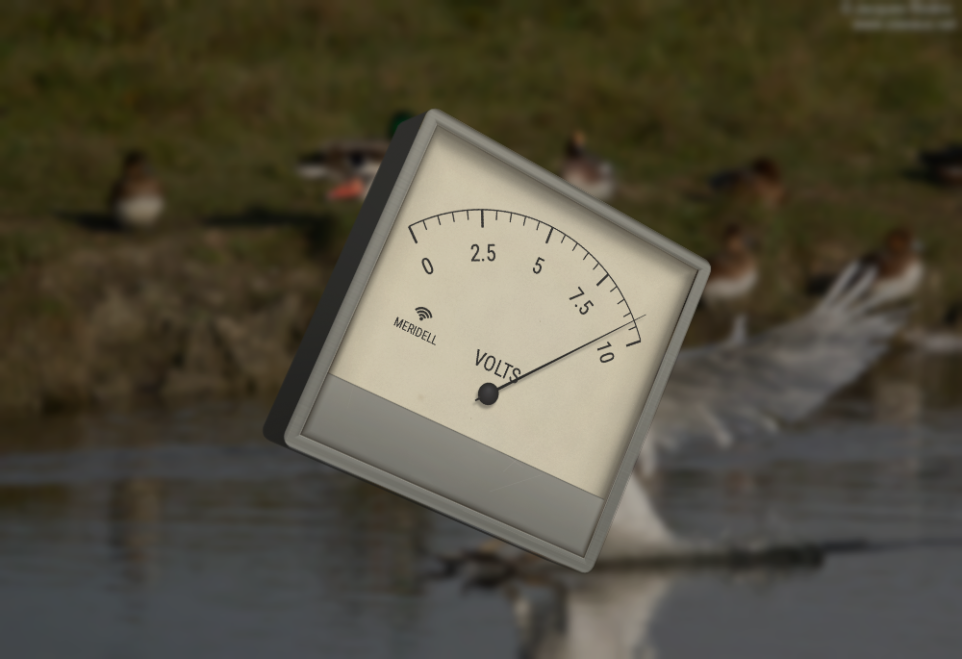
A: 9.25,V
